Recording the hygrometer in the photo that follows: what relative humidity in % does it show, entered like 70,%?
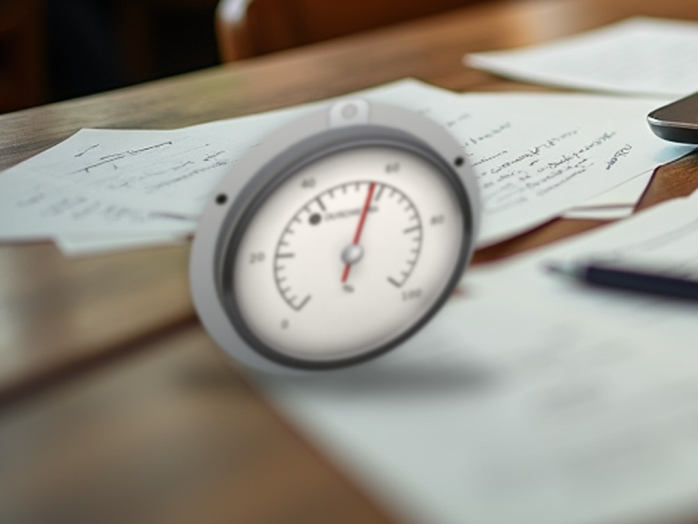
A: 56,%
